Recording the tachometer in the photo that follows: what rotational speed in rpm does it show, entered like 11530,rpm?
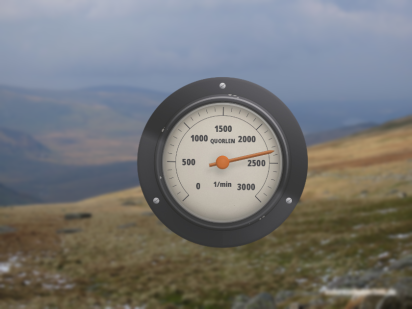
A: 2350,rpm
